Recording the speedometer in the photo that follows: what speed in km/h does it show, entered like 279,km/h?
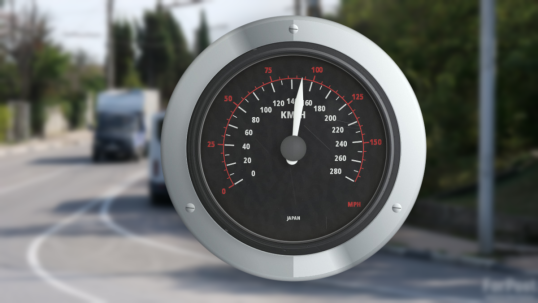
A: 150,km/h
